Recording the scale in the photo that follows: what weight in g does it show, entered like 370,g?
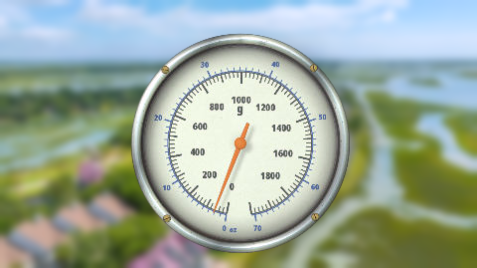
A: 60,g
